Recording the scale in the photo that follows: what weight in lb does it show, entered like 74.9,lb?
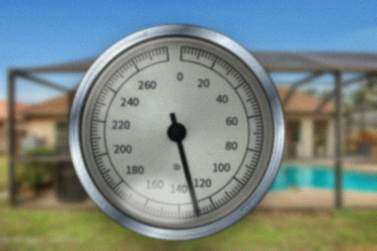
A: 130,lb
